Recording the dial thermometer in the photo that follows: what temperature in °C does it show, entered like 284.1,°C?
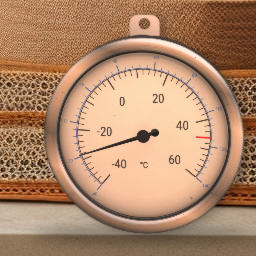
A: -28,°C
